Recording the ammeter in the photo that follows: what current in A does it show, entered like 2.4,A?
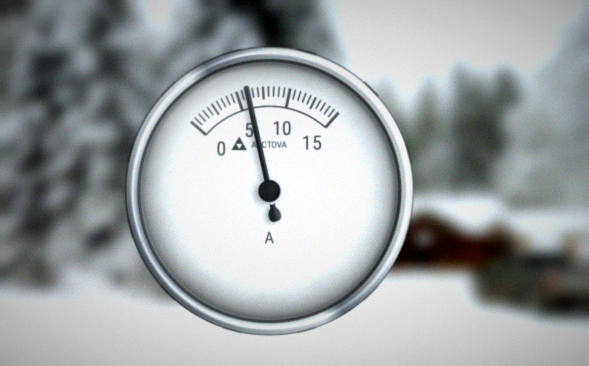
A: 6,A
